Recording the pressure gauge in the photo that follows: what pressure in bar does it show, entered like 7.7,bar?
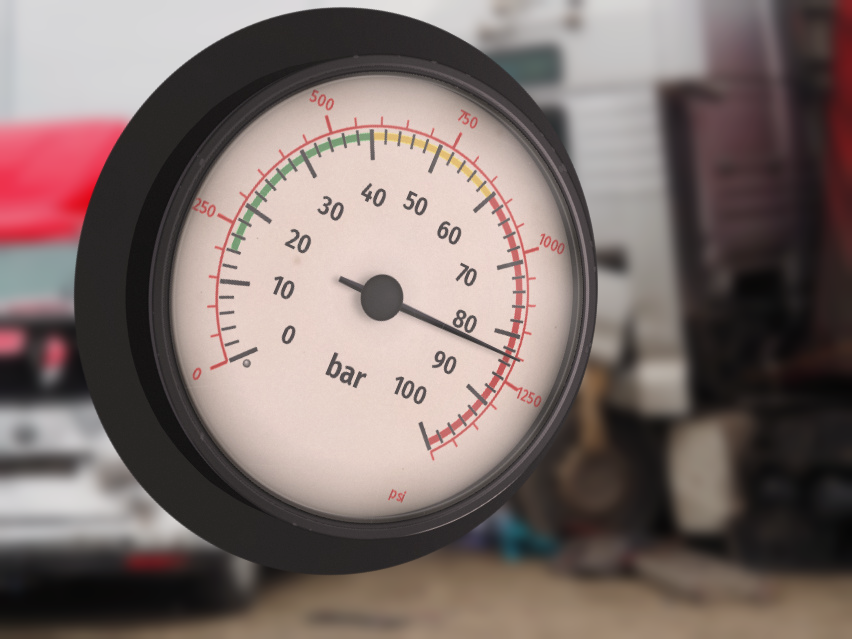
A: 83,bar
